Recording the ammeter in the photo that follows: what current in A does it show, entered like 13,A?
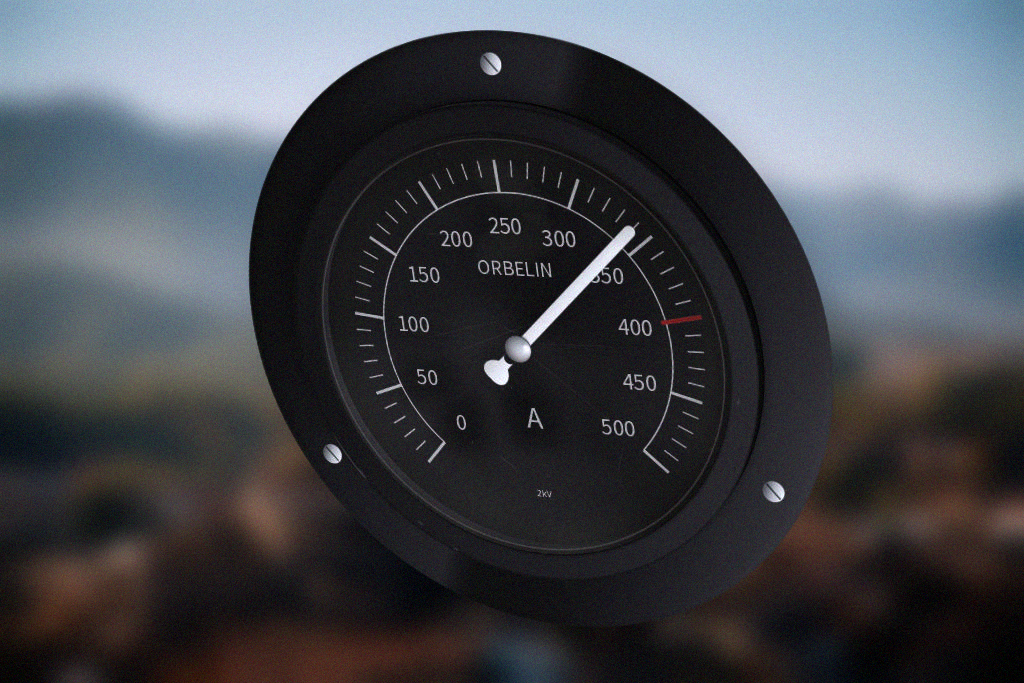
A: 340,A
